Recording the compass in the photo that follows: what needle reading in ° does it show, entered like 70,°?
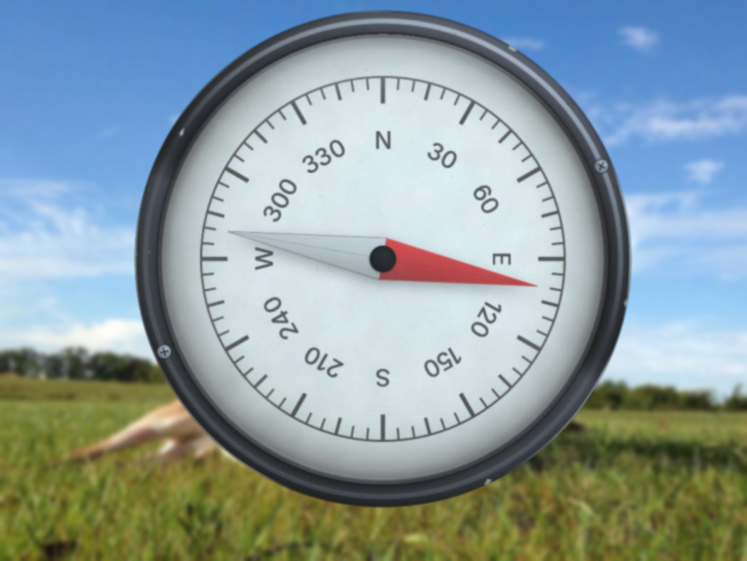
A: 100,°
